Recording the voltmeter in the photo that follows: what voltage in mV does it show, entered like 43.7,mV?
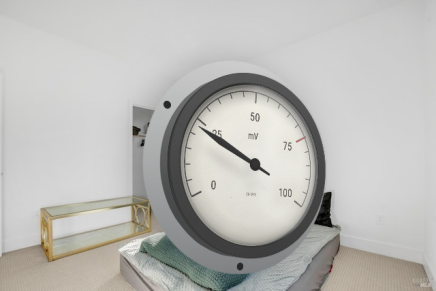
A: 22.5,mV
